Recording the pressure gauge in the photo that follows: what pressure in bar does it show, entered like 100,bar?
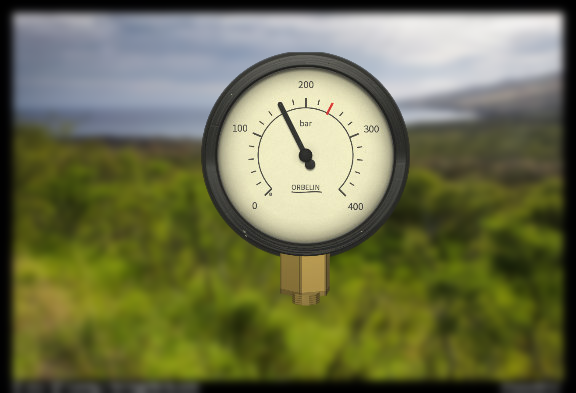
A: 160,bar
